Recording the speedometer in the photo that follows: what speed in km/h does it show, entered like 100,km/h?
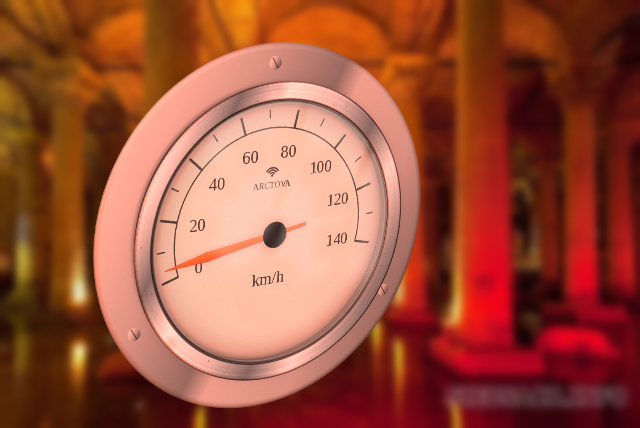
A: 5,km/h
